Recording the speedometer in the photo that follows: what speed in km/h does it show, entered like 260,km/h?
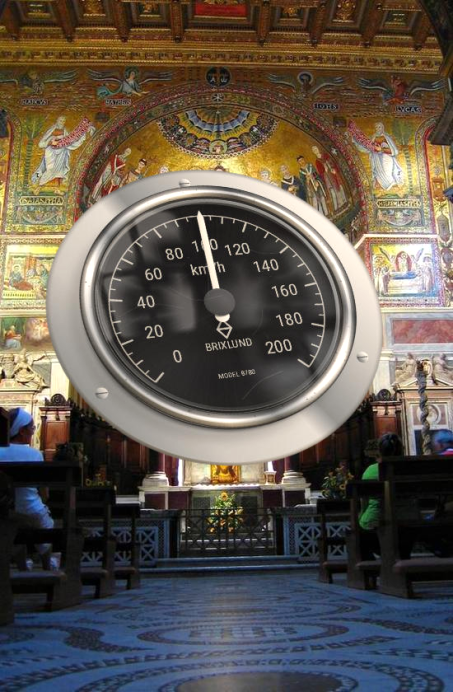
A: 100,km/h
